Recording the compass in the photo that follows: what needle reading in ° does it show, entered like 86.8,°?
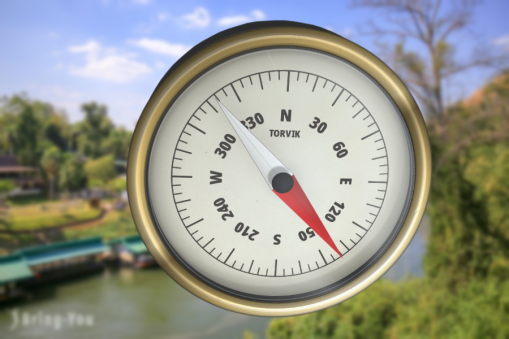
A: 140,°
